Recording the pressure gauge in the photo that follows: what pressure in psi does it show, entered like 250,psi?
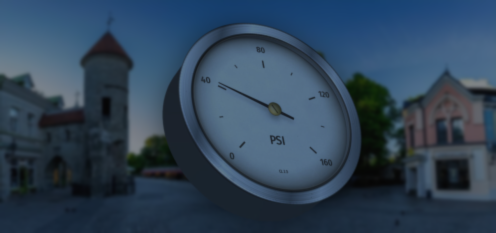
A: 40,psi
